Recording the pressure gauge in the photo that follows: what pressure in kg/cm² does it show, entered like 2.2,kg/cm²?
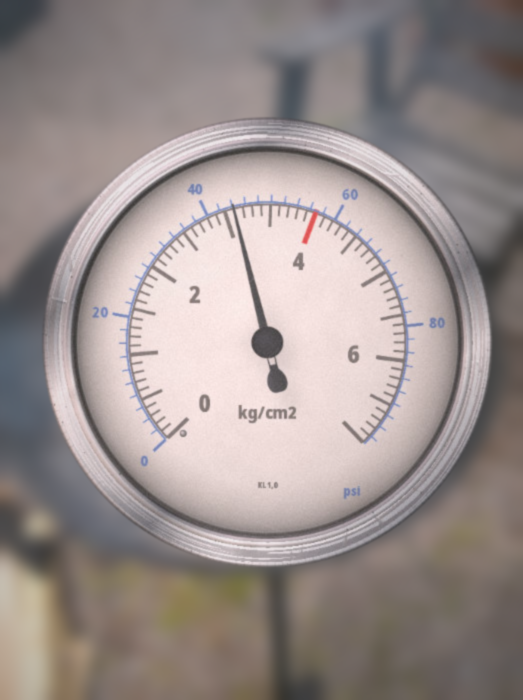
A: 3.1,kg/cm²
